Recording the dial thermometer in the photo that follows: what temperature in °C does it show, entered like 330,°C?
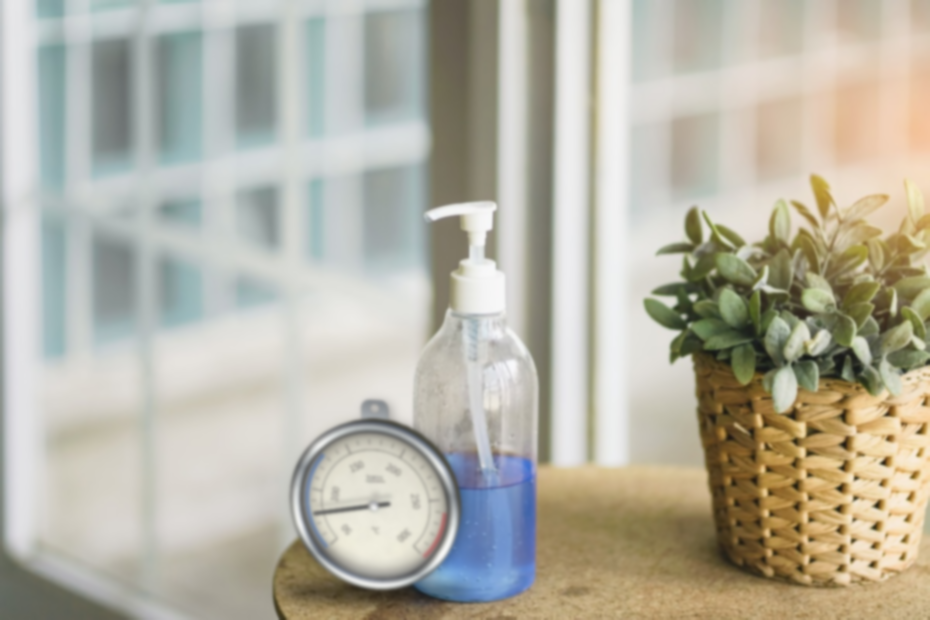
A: 80,°C
